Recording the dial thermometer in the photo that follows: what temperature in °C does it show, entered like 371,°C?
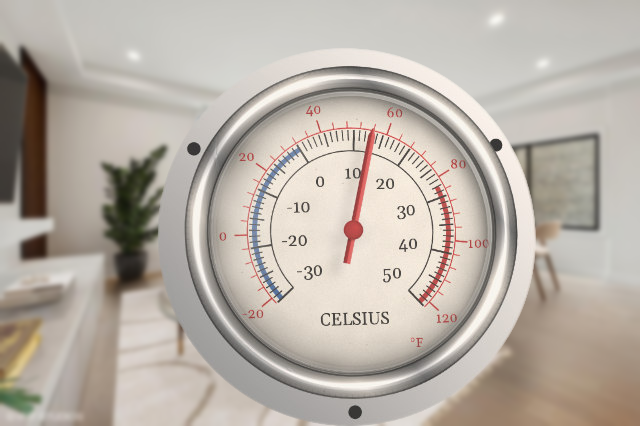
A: 13,°C
